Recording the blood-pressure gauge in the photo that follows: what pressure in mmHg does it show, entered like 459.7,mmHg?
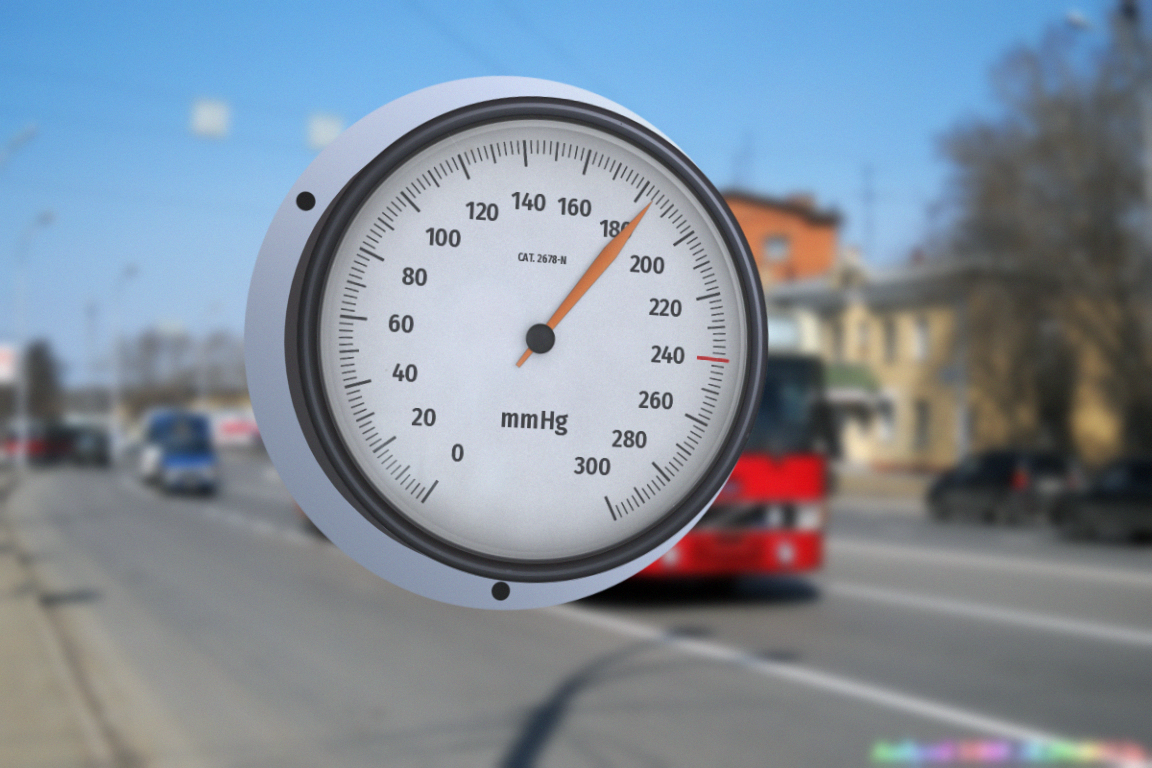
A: 184,mmHg
